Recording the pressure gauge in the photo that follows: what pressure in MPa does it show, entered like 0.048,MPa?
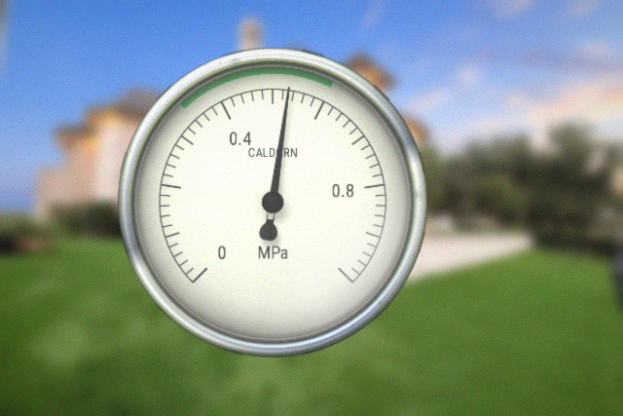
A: 0.53,MPa
